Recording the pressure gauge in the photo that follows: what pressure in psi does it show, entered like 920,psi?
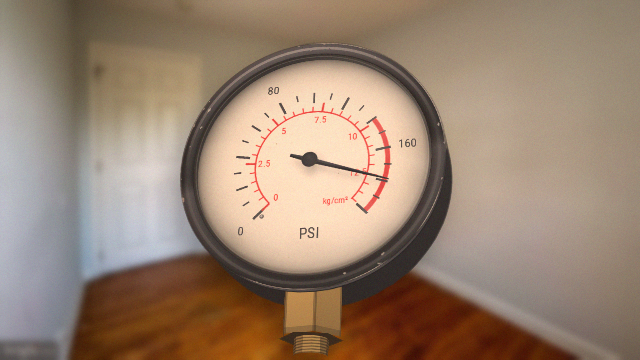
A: 180,psi
